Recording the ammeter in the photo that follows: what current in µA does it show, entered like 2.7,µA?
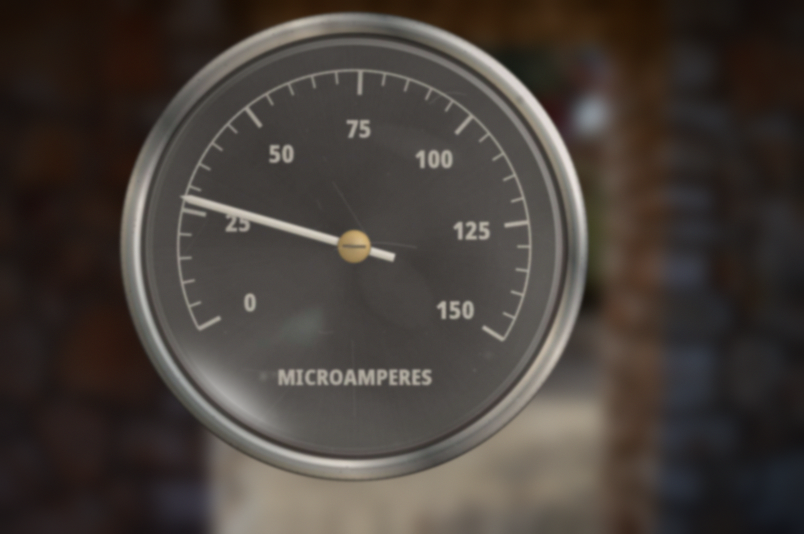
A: 27.5,µA
